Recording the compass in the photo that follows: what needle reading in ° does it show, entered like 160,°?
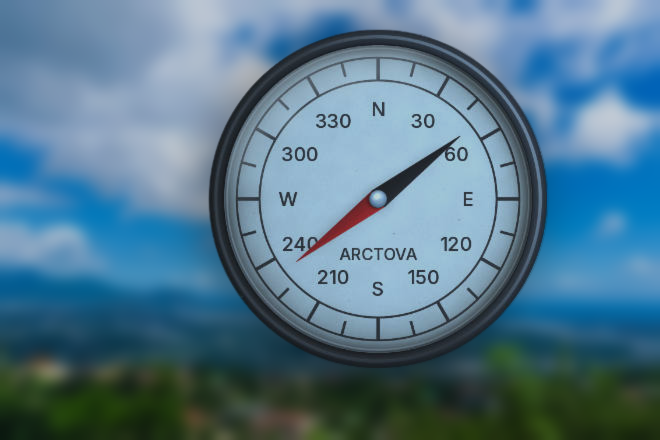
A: 232.5,°
